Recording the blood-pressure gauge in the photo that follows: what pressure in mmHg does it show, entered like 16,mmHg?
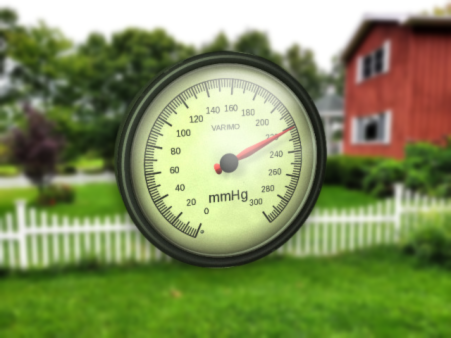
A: 220,mmHg
